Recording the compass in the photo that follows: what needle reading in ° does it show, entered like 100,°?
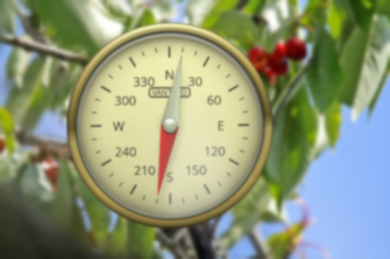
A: 190,°
